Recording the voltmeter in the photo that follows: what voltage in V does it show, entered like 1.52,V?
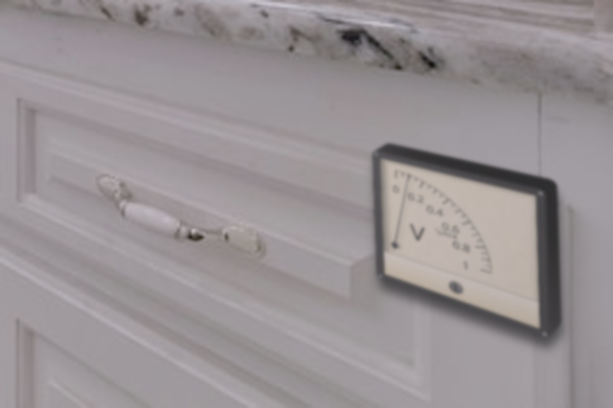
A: 0.1,V
